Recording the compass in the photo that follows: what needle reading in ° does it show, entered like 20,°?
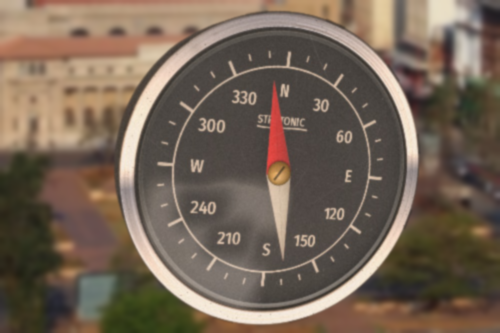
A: 350,°
